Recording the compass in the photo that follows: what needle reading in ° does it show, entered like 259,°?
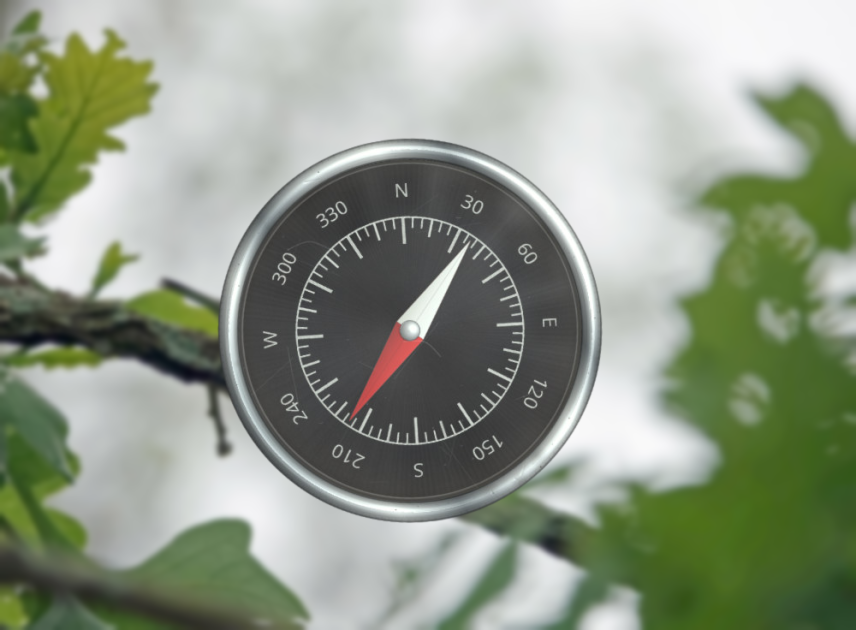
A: 217.5,°
